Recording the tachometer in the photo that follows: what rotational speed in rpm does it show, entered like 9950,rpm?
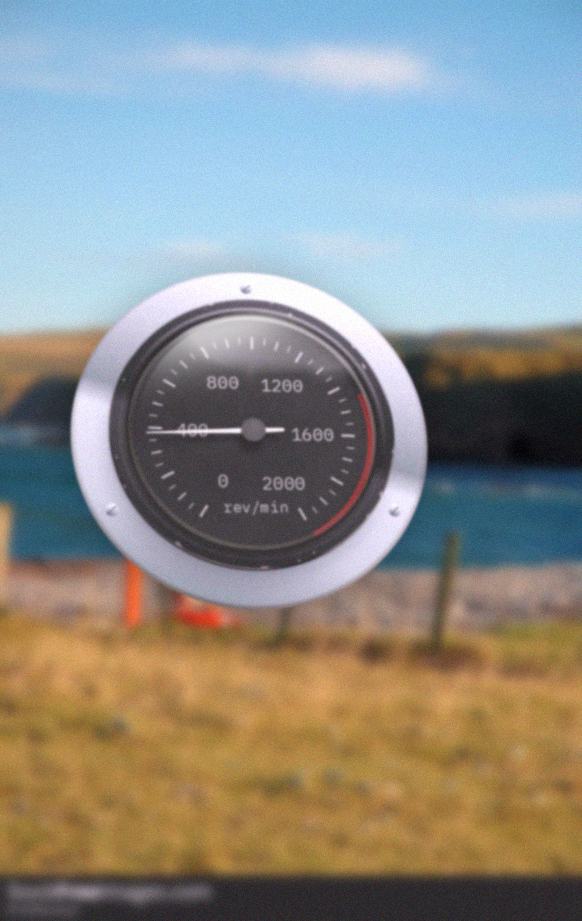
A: 375,rpm
